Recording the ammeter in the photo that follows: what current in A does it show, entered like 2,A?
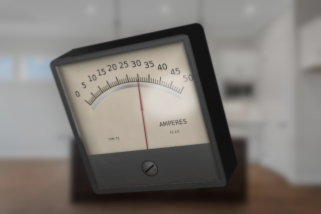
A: 30,A
